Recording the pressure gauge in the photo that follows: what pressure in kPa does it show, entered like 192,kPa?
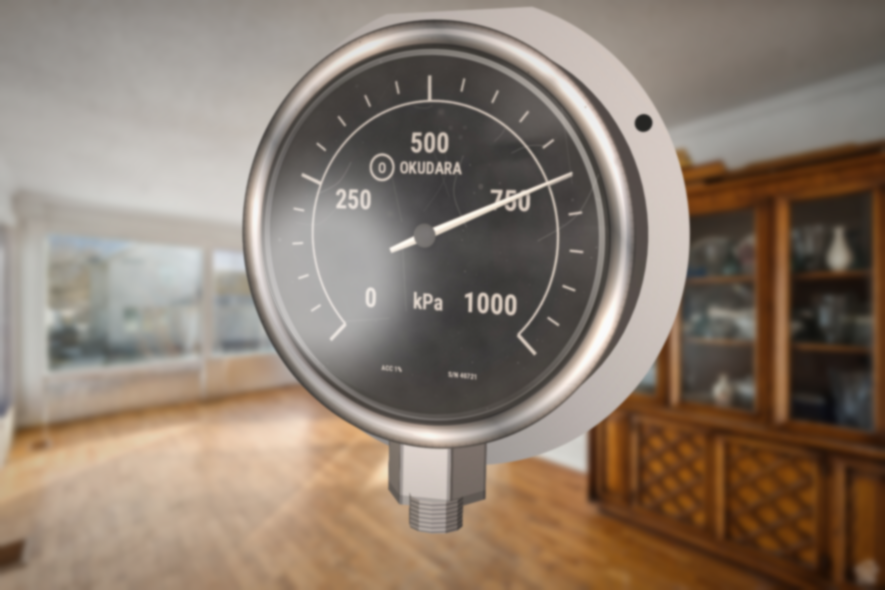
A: 750,kPa
